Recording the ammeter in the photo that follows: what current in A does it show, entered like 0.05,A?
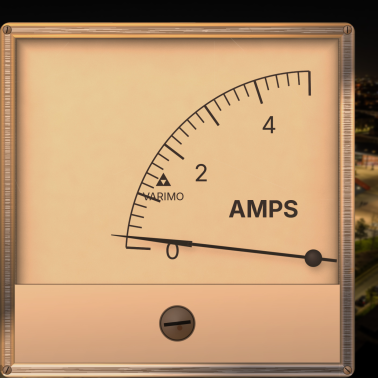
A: 0.2,A
